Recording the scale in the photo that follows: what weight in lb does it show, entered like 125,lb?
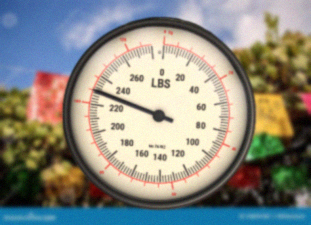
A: 230,lb
